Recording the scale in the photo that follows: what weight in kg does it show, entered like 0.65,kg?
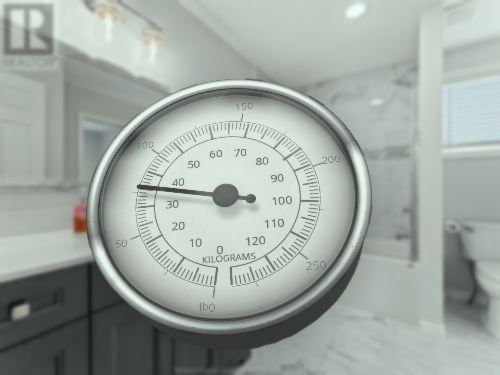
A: 35,kg
